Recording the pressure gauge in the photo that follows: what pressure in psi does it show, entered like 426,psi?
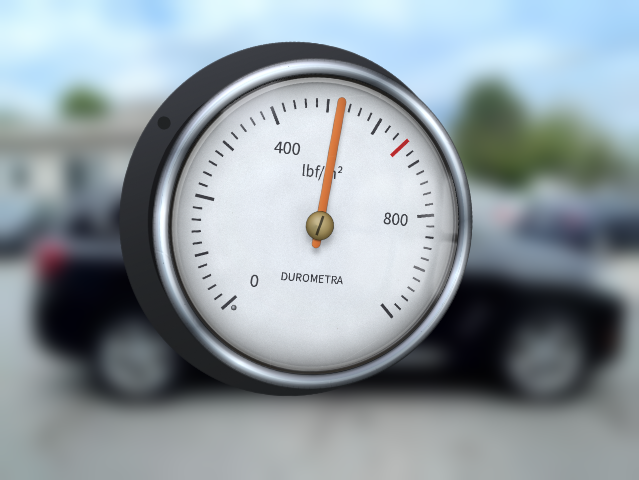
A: 520,psi
